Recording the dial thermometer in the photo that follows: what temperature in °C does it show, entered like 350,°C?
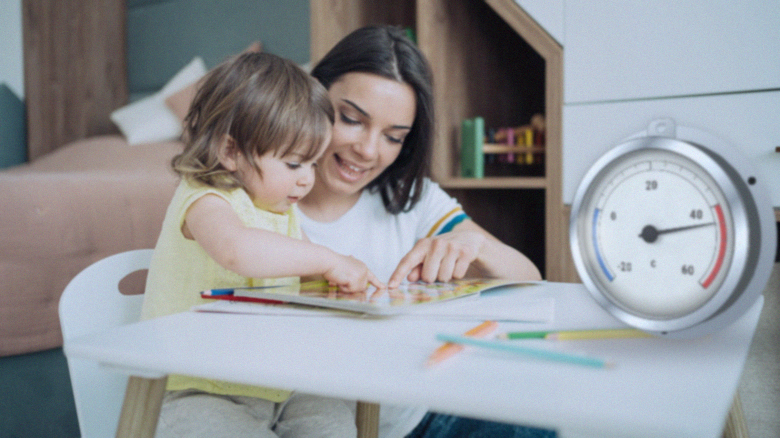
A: 44,°C
